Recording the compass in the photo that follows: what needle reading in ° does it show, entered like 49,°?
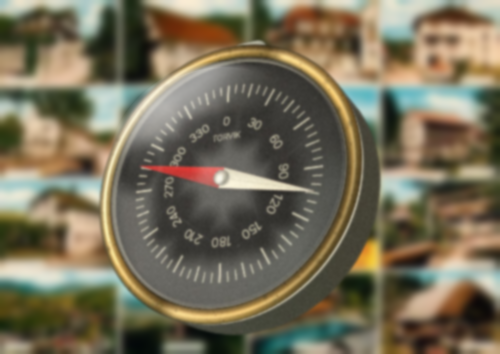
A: 285,°
